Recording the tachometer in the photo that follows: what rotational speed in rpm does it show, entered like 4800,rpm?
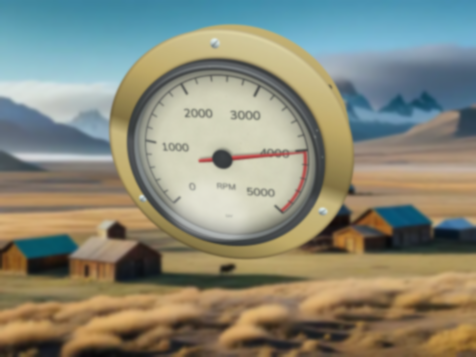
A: 4000,rpm
